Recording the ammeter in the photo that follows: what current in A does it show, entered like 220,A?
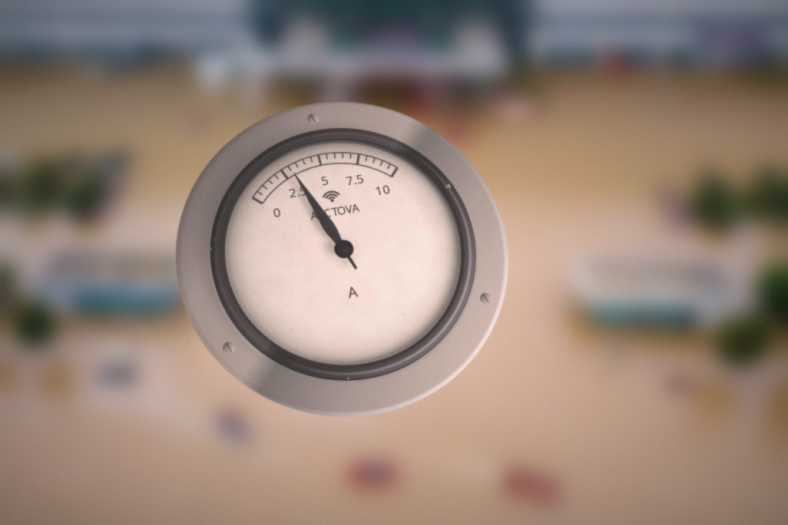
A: 3,A
